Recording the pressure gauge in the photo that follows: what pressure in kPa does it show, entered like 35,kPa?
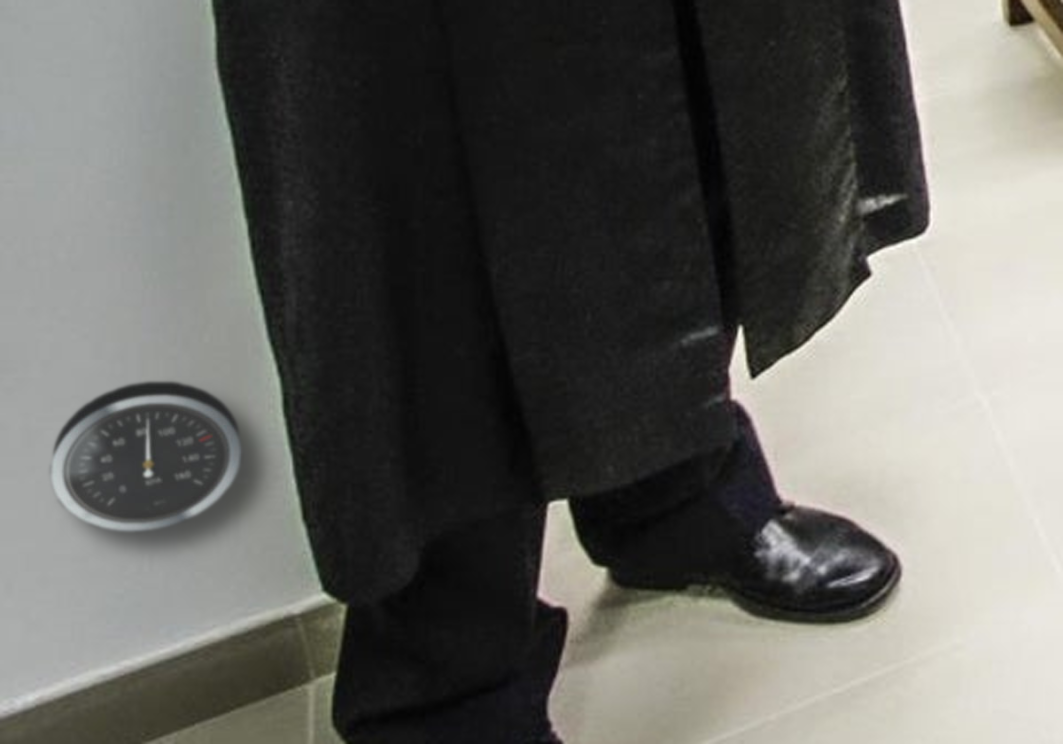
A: 85,kPa
